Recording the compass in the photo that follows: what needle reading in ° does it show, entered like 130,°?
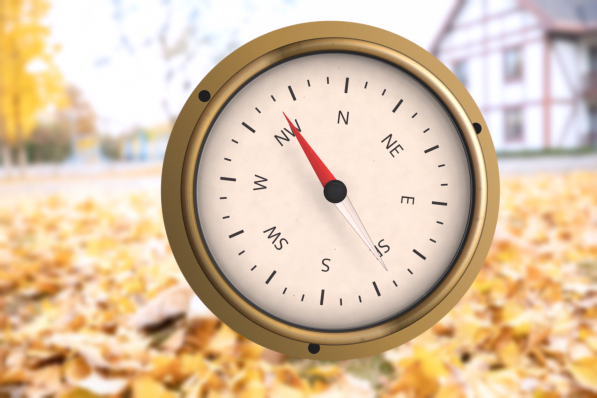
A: 320,°
